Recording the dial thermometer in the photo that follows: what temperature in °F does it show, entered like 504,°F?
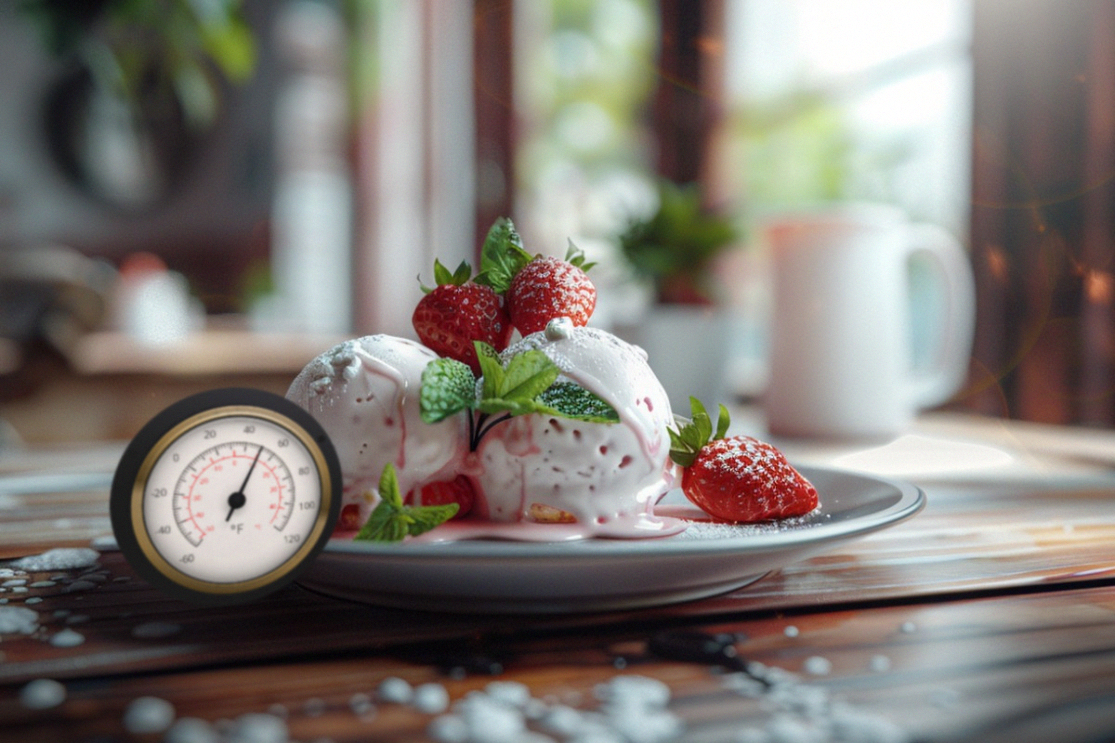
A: 50,°F
